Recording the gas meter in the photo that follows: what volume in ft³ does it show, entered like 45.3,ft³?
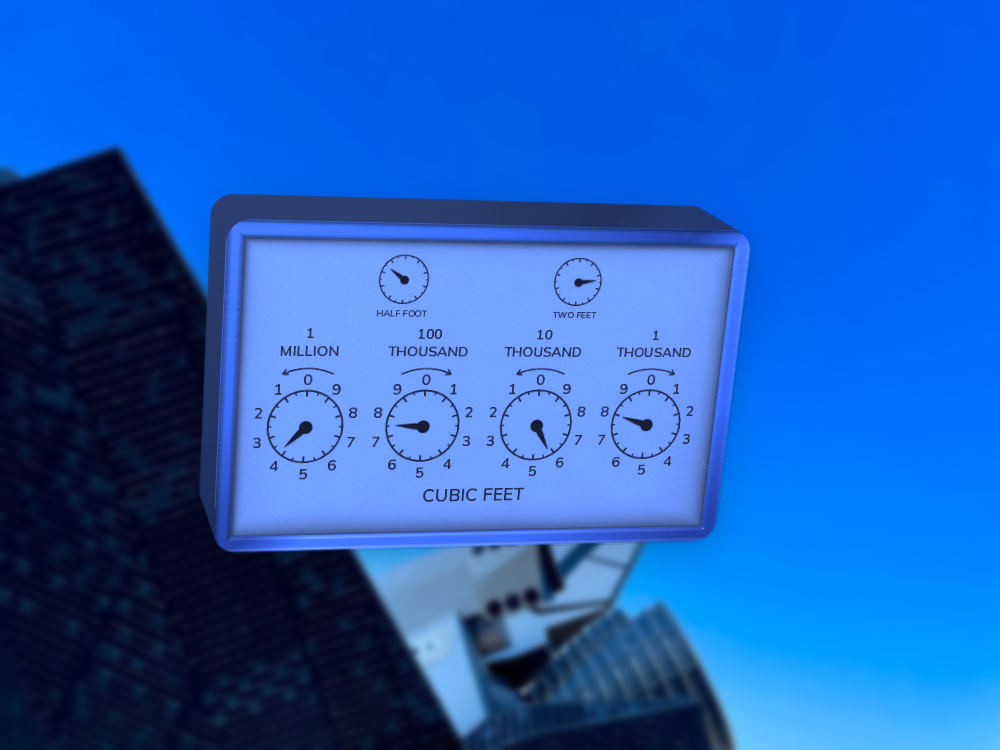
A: 375800,ft³
